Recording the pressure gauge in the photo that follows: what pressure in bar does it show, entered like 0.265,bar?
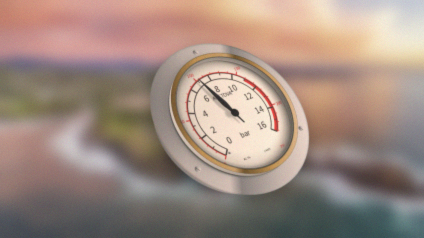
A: 7,bar
